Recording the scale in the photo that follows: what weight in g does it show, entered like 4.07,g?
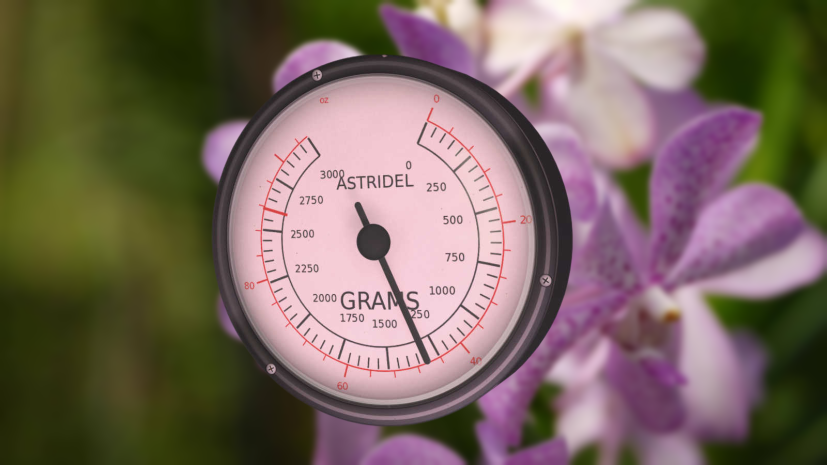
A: 1300,g
